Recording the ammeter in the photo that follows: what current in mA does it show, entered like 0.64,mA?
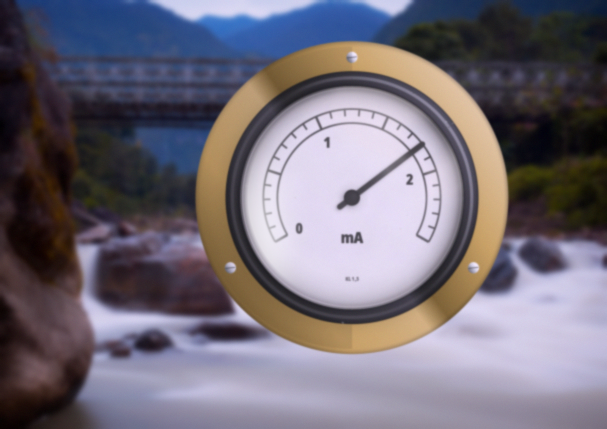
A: 1.8,mA
